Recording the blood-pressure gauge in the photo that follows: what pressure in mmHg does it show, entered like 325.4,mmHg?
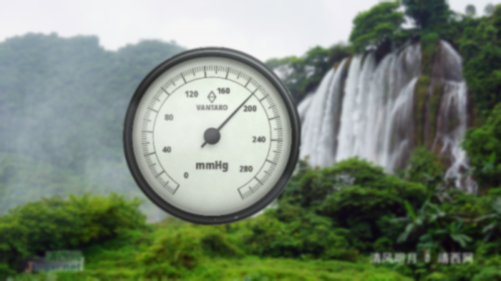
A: 190,mmHg
